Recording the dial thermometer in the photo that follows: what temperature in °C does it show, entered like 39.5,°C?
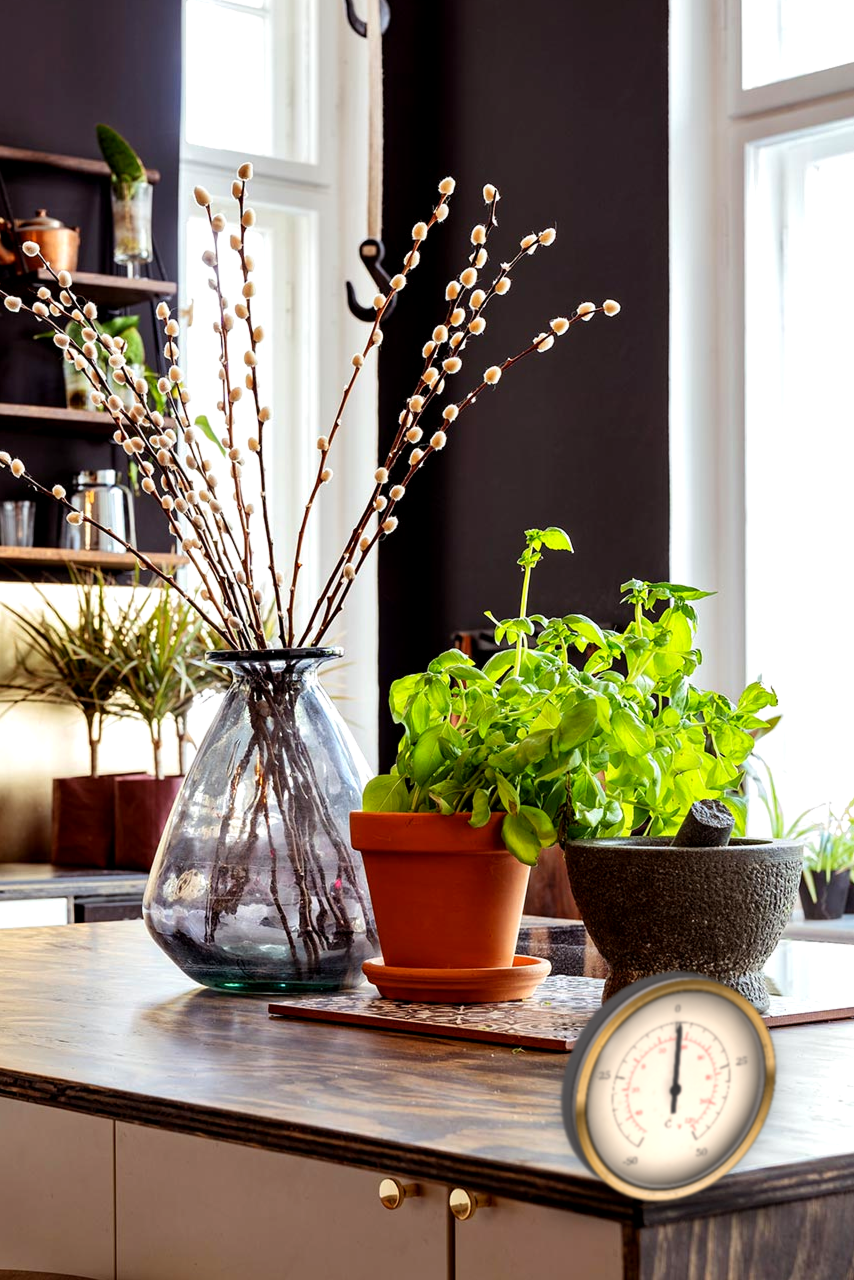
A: 0,°C
